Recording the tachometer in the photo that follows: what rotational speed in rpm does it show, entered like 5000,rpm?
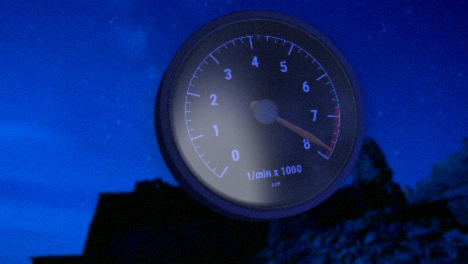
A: 7800,rpm
